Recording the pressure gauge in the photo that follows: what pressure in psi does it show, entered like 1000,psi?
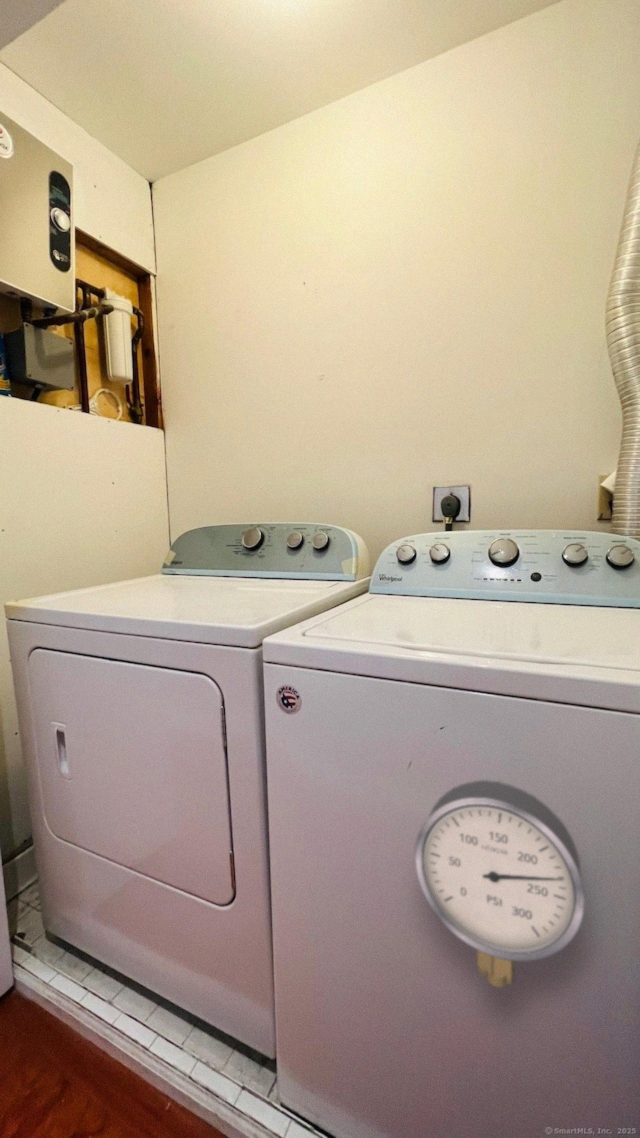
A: 230,psi
